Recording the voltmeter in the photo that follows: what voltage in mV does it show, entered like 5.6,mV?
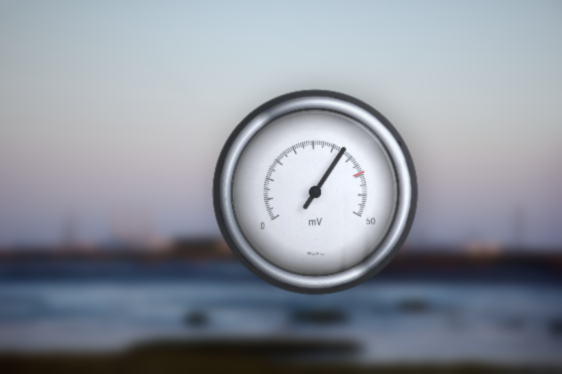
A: 32.5,mV
